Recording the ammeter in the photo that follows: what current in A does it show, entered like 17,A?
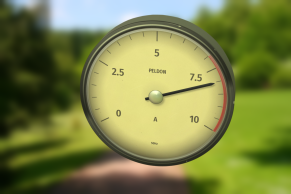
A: 8,A
